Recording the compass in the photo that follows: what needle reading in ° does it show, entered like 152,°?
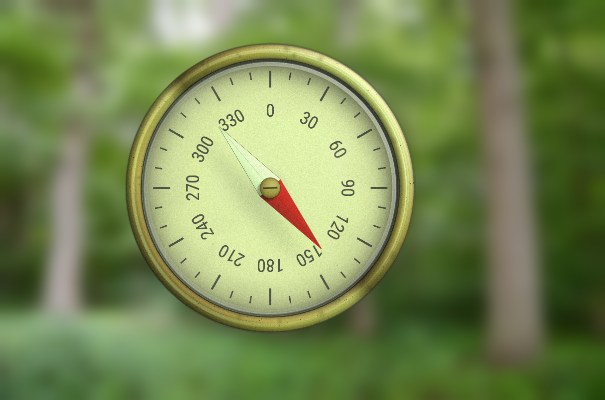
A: 140,°
